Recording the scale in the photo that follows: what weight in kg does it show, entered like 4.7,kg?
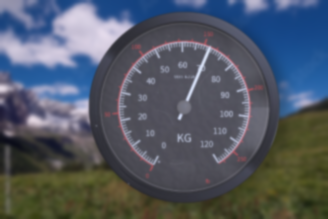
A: 70,kg
